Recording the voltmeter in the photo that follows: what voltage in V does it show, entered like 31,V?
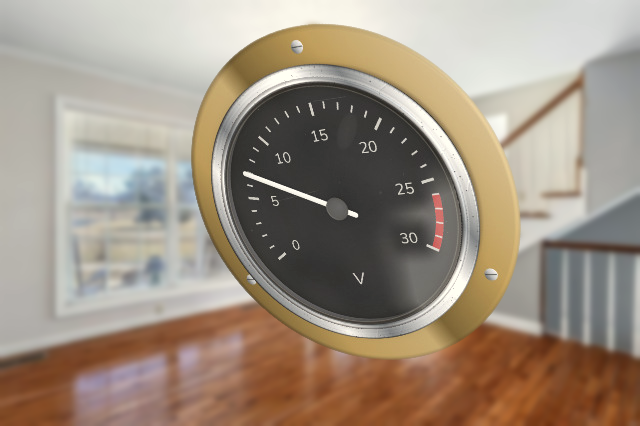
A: 7,V
